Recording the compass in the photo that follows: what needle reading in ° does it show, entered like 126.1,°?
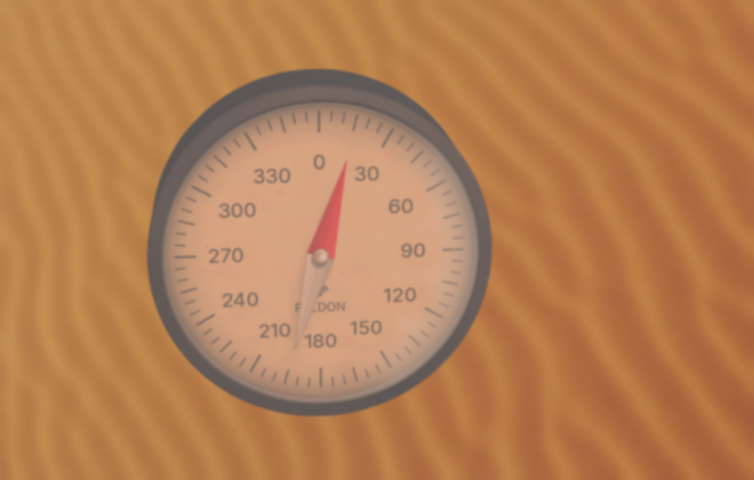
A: 15,°
